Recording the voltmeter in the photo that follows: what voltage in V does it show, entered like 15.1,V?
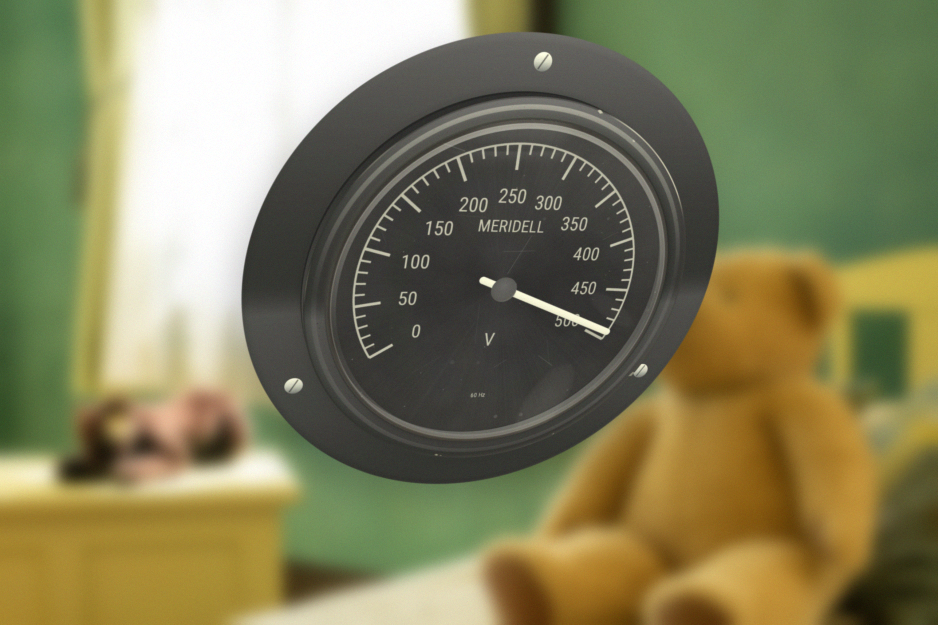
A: 490,V
